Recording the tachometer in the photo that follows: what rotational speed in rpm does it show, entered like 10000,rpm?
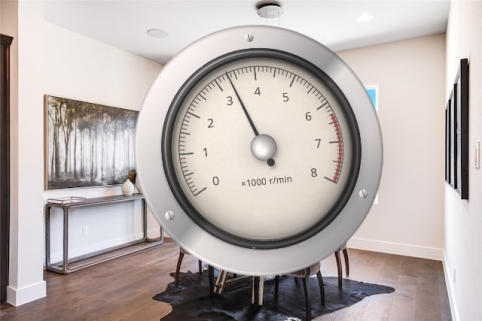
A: 3300,rpm
